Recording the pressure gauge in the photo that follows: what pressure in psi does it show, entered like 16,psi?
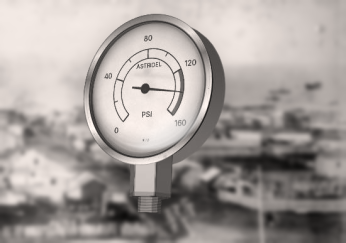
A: 140,psi
